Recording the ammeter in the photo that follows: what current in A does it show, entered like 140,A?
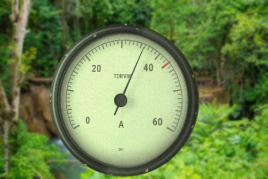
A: 36,A
